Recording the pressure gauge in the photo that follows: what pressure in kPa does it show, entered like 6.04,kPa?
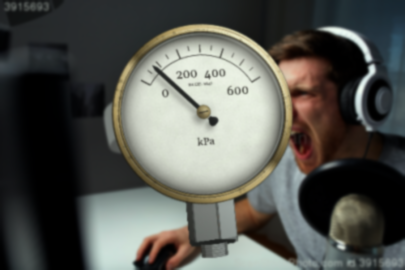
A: 75,kPa
